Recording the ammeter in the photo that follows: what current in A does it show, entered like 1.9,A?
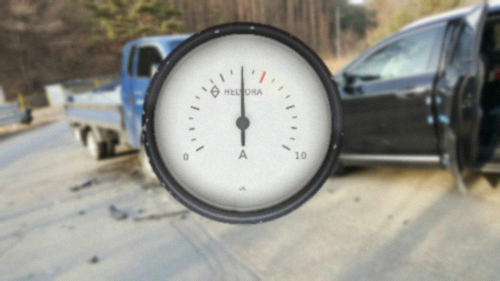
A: 5,A
